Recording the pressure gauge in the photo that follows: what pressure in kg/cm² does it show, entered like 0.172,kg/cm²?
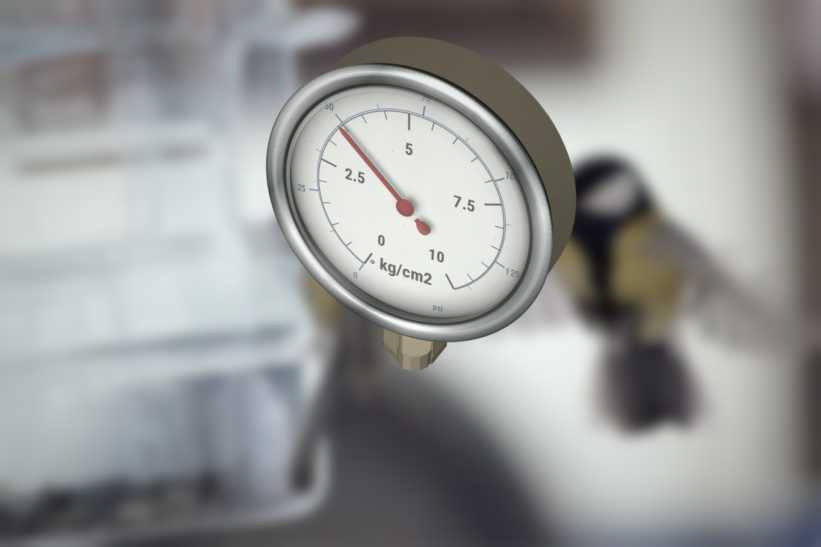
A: 3.5,kg/cm²
